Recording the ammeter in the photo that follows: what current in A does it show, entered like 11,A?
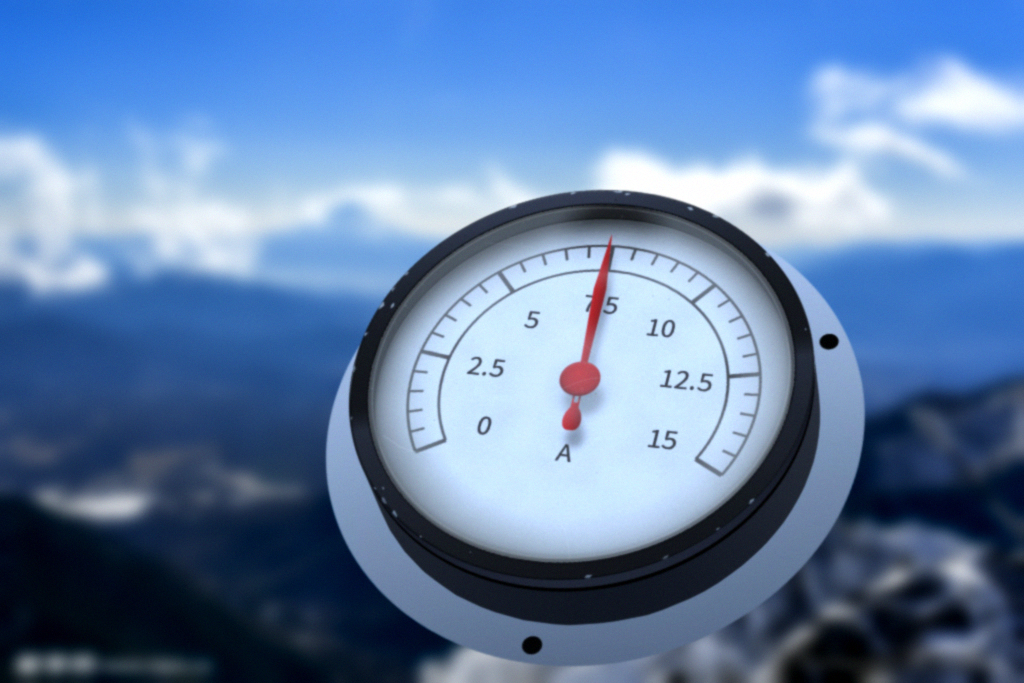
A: 7.5,A
